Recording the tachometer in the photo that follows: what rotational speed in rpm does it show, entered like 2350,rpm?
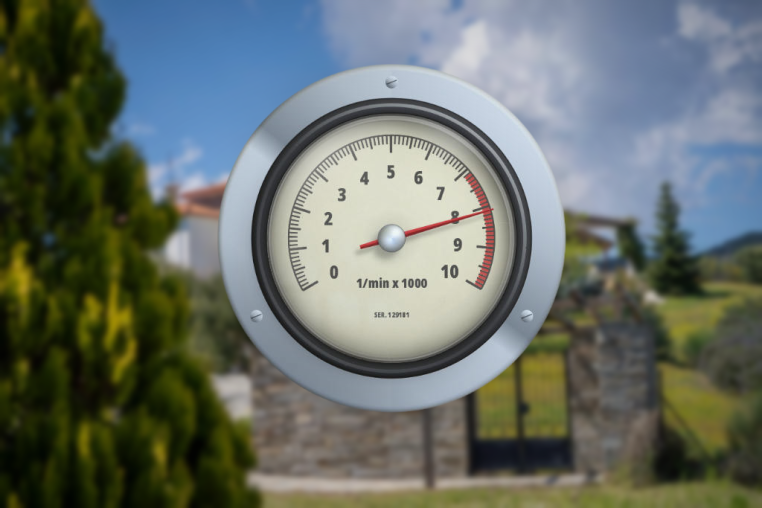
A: 8100,rpm
